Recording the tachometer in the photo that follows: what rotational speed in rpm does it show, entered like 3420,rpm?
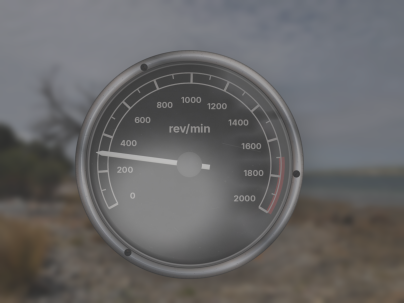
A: 300,rpm
